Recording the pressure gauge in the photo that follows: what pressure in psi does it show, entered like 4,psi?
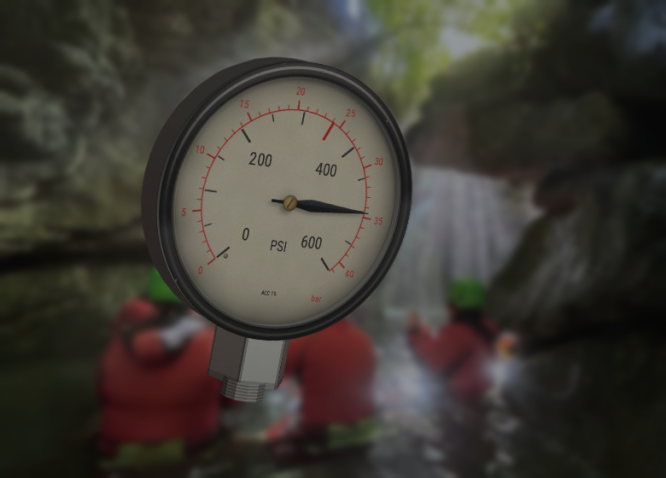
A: 500,psi
